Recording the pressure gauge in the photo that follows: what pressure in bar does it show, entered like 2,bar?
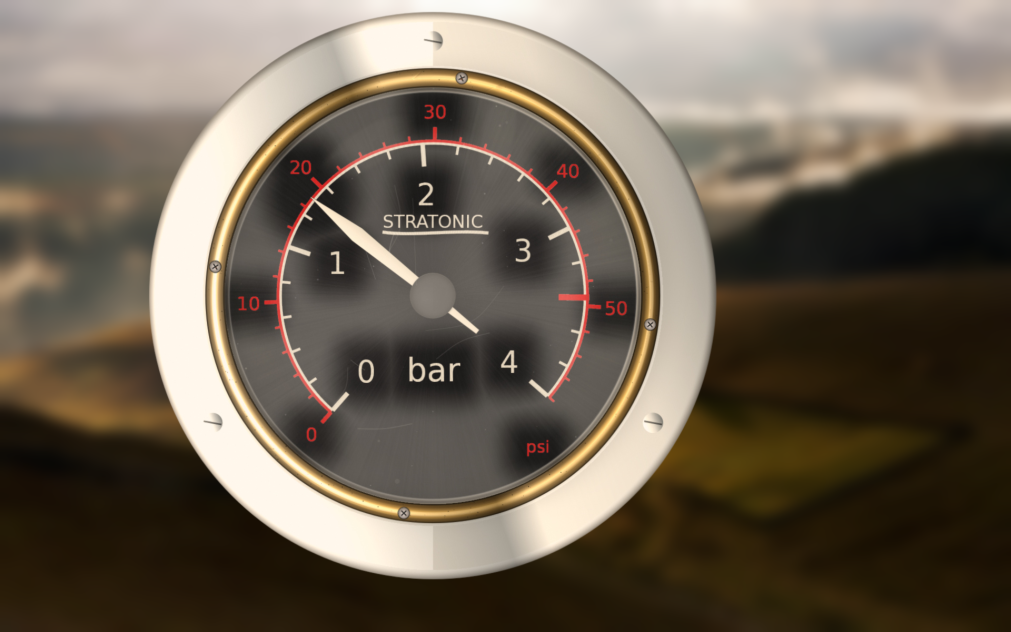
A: 1.3,bar
